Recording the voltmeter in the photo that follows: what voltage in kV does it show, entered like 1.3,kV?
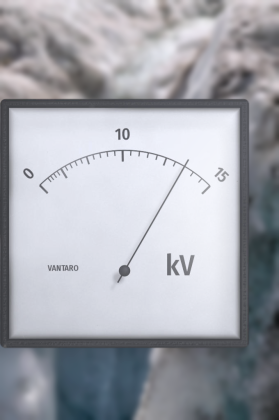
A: 13.5,kV
